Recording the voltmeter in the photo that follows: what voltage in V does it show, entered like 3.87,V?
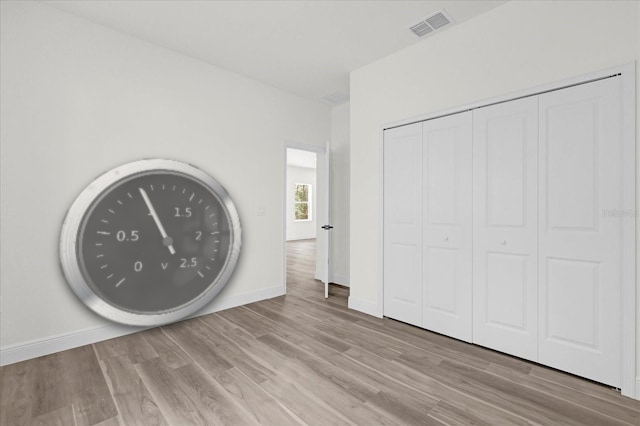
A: 1,V
